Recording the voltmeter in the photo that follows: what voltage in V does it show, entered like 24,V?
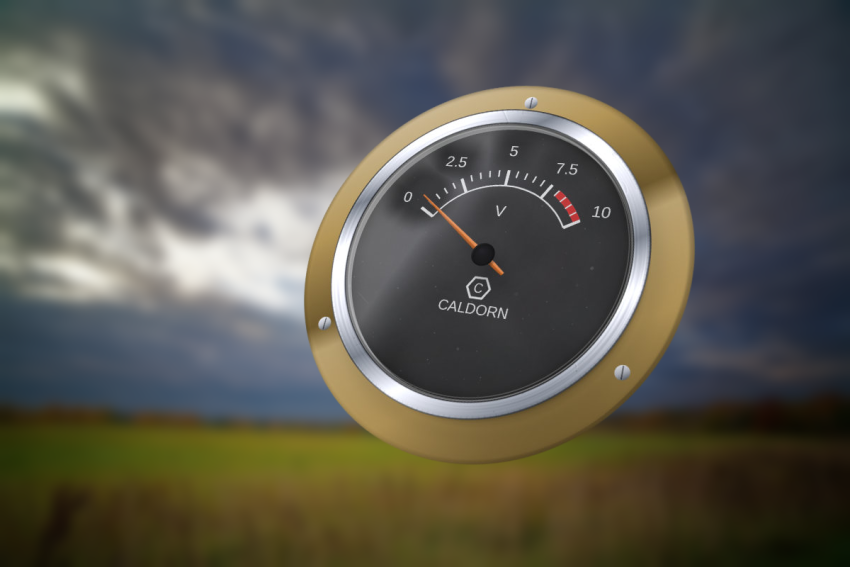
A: 0.5,V
